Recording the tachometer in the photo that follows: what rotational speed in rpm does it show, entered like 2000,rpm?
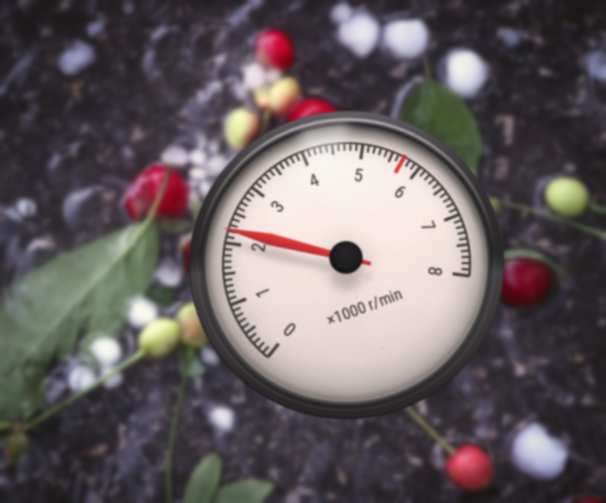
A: 2200,rpm
